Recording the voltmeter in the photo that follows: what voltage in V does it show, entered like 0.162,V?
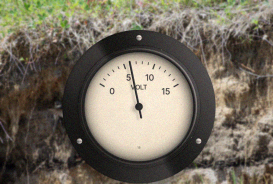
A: 6,V
